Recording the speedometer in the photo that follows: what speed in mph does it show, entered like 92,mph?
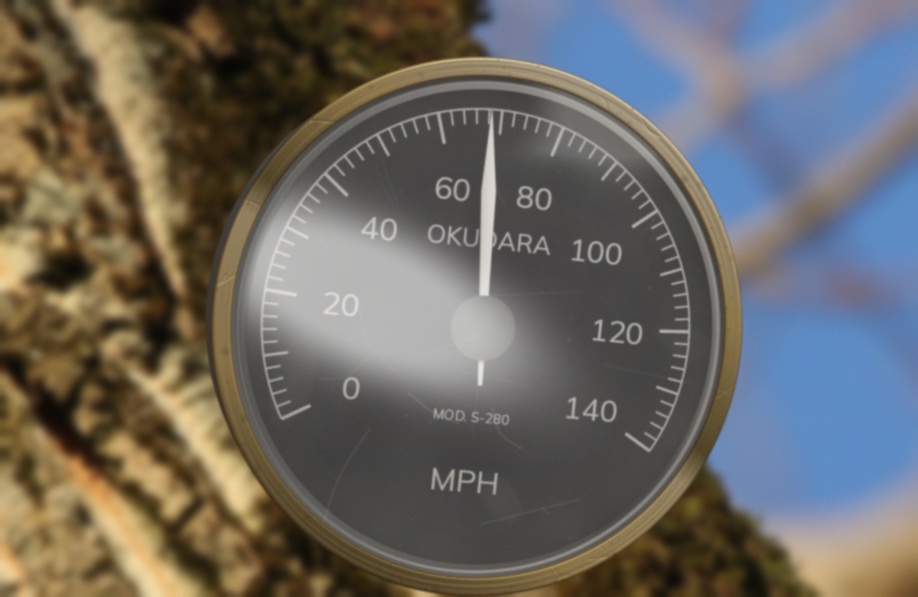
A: 68,mph
